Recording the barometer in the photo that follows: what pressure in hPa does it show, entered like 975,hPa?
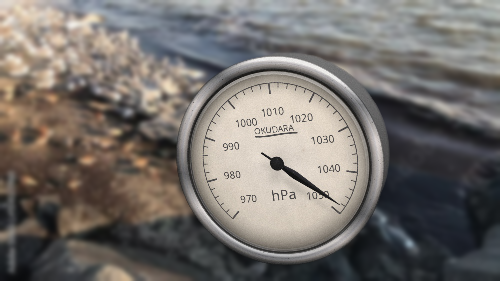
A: 1048,hPa
